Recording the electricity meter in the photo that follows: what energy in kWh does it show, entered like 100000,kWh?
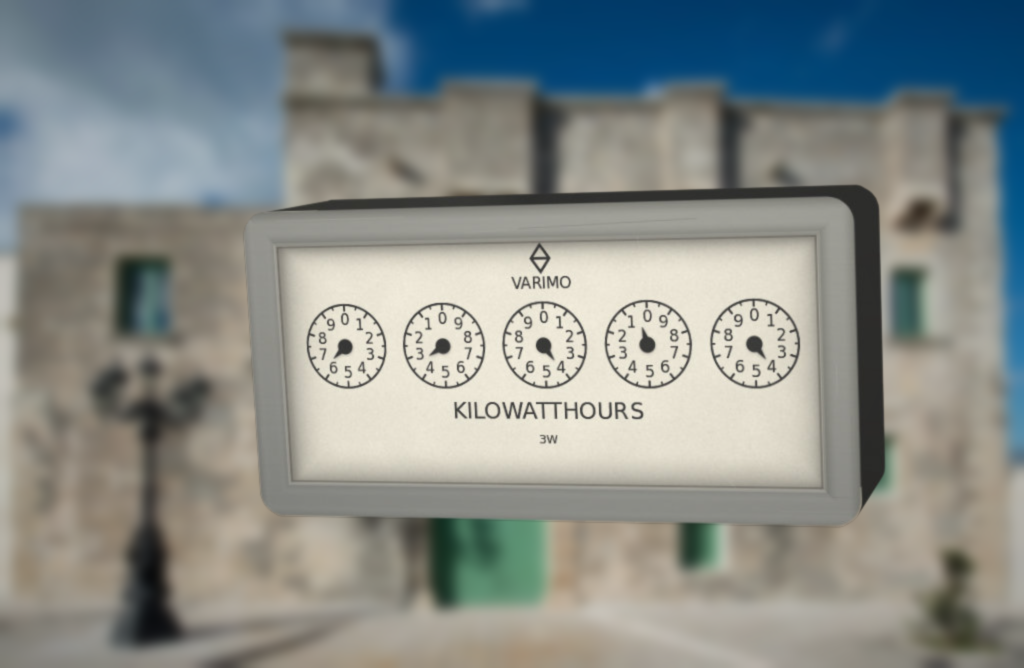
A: 63404,kWh
